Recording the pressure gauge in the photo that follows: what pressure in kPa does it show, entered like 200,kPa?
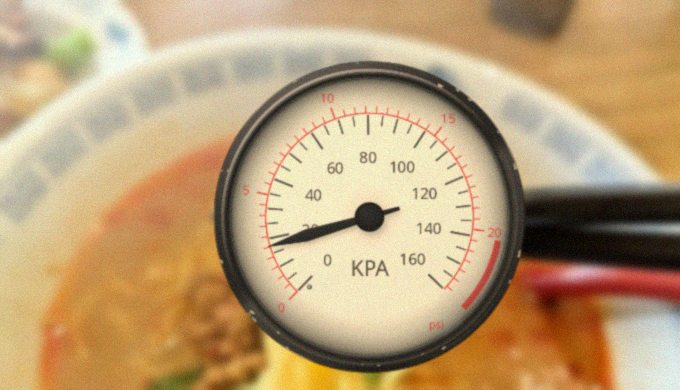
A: 17.5,kPa
